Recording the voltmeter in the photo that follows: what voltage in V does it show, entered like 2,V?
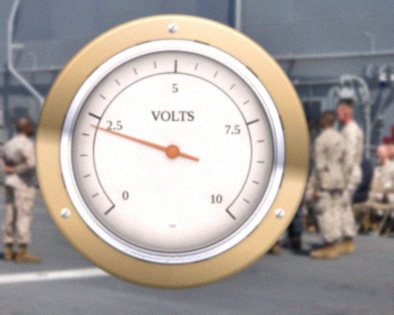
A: 2.25,V
